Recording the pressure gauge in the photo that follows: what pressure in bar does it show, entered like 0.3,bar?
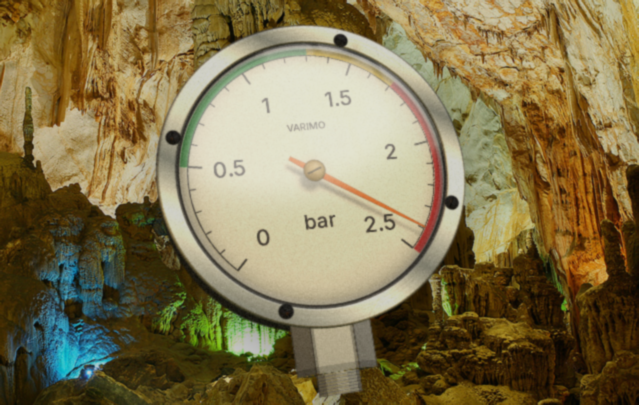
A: 2.4,bar
